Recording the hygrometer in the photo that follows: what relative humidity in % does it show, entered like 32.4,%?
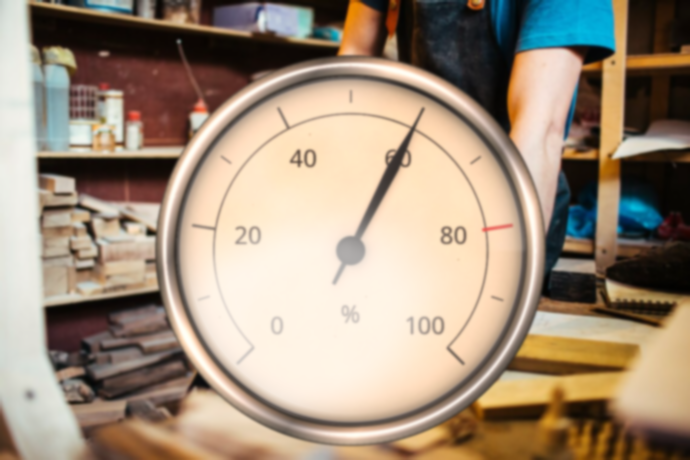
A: 60,%
